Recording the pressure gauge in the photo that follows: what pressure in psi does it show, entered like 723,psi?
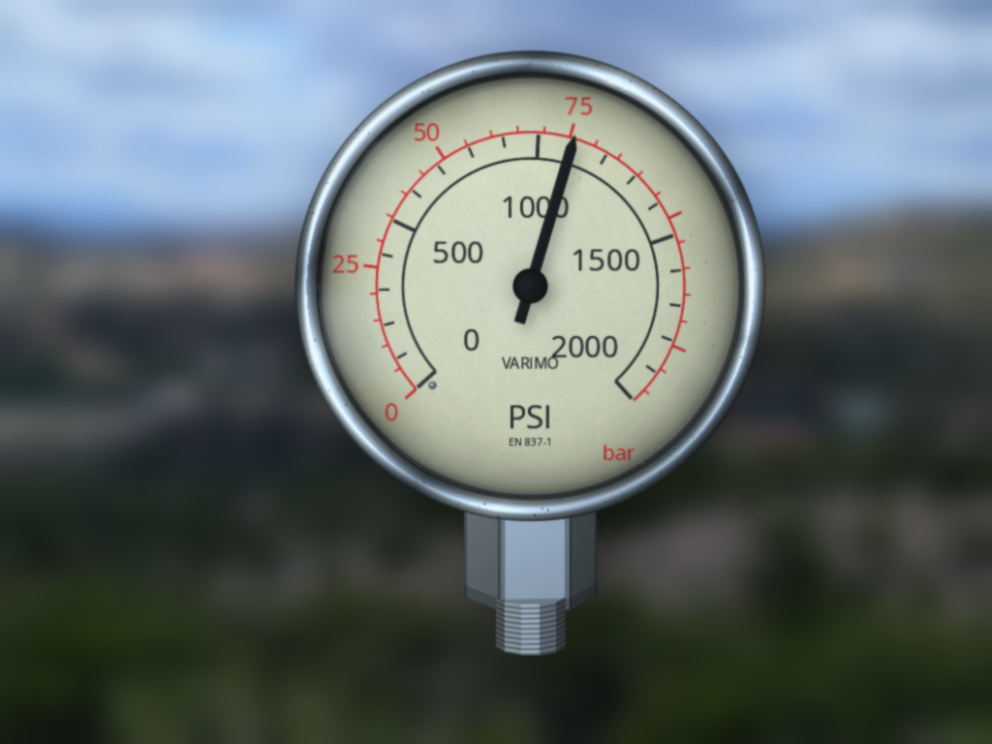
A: 1100,psi
